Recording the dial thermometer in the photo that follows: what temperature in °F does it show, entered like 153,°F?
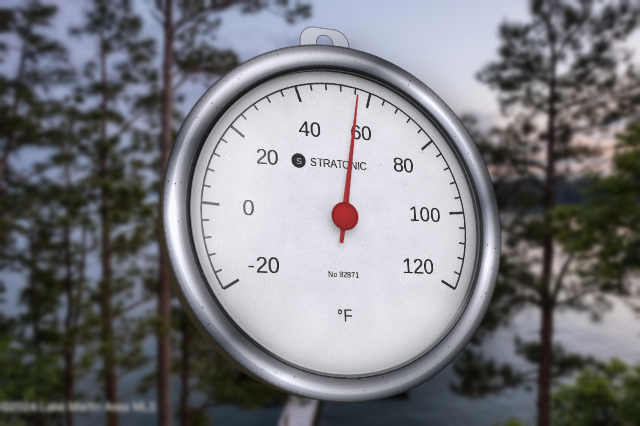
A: 56,°F
